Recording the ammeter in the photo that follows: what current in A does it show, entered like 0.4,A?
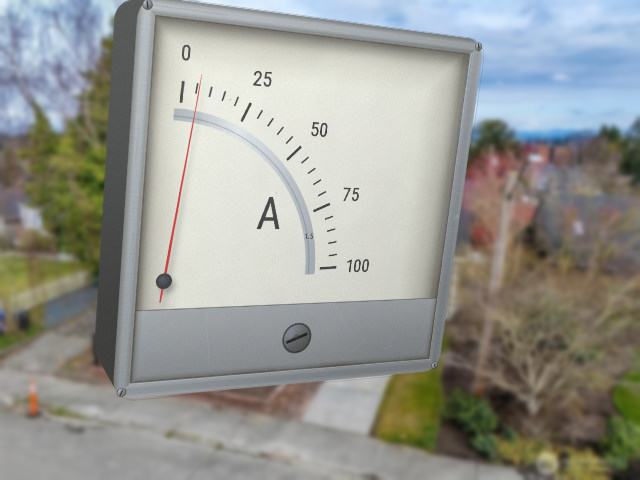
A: 5,A
